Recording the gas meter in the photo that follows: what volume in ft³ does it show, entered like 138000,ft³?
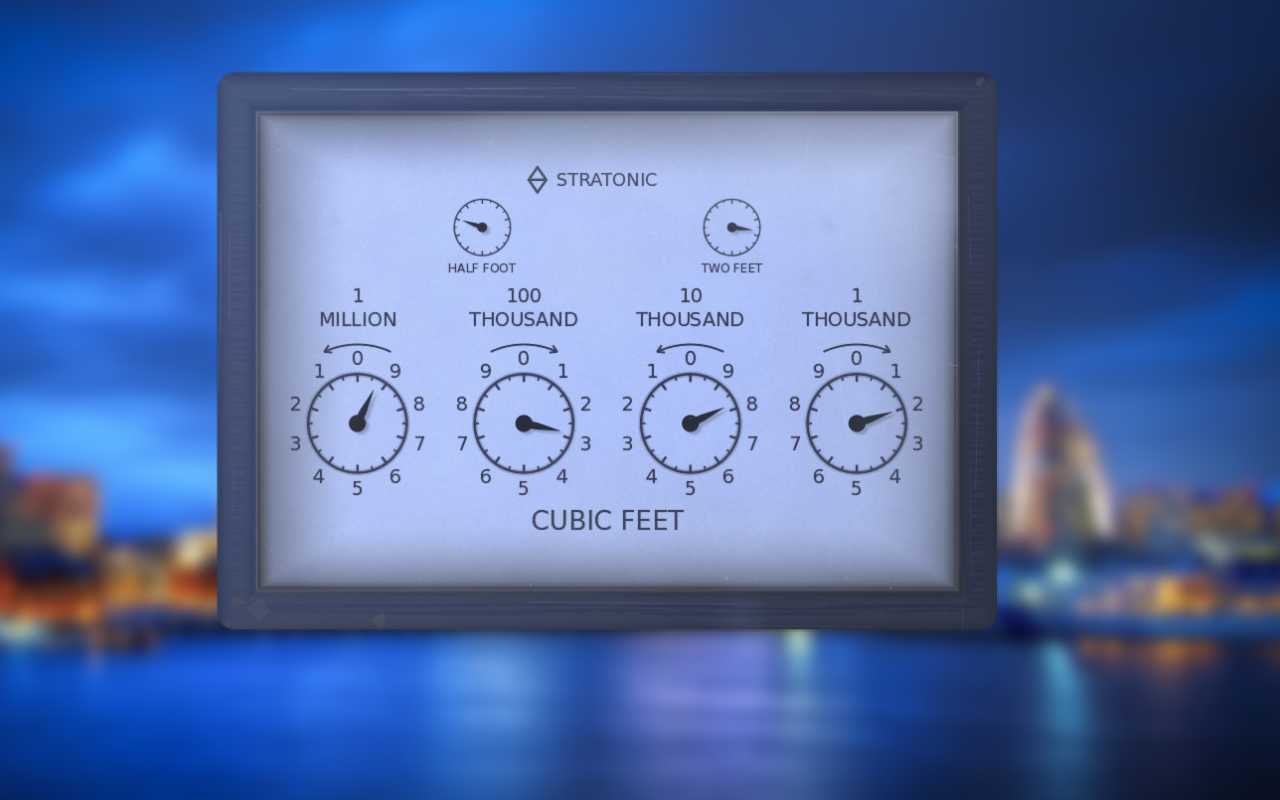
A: 928200,ft³
